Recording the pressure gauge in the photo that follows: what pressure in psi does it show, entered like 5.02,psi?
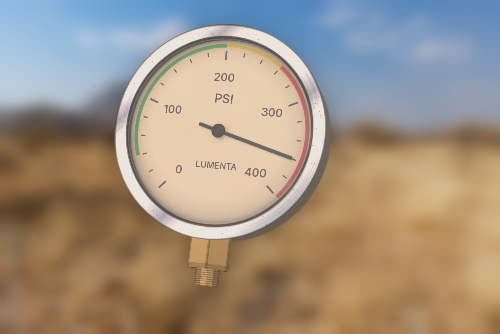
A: 360,psi
